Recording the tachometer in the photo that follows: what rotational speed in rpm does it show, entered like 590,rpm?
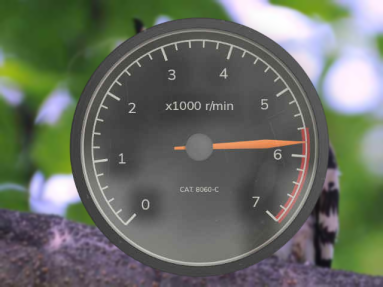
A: 5800,rpm
